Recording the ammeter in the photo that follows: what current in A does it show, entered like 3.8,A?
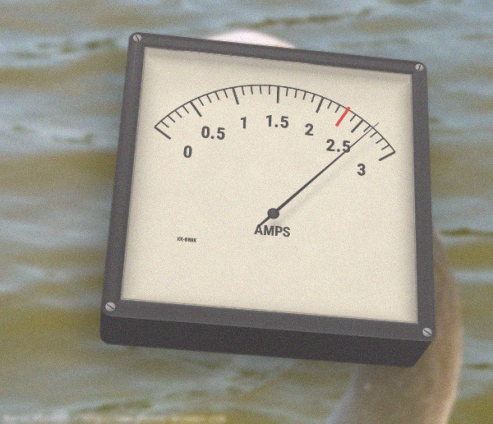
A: 2.65,A
